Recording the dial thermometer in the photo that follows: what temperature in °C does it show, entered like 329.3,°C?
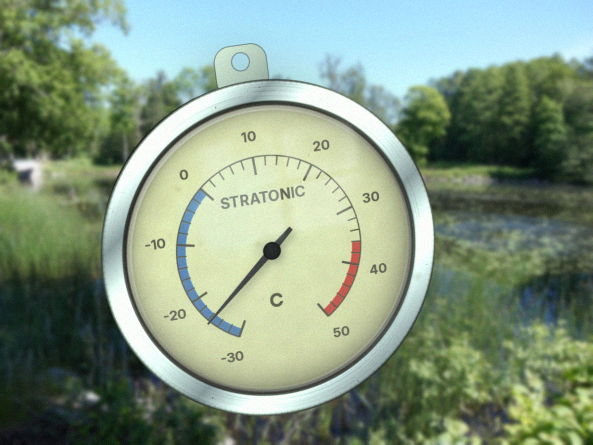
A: -24,°C
